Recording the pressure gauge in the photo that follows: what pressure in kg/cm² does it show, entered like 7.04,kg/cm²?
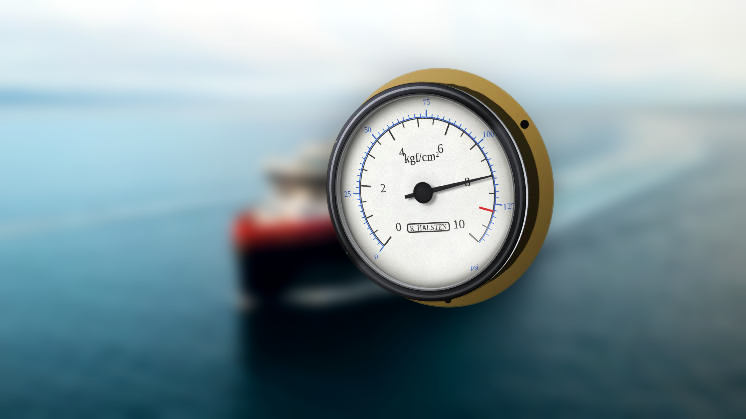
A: 8,kg/cm²
